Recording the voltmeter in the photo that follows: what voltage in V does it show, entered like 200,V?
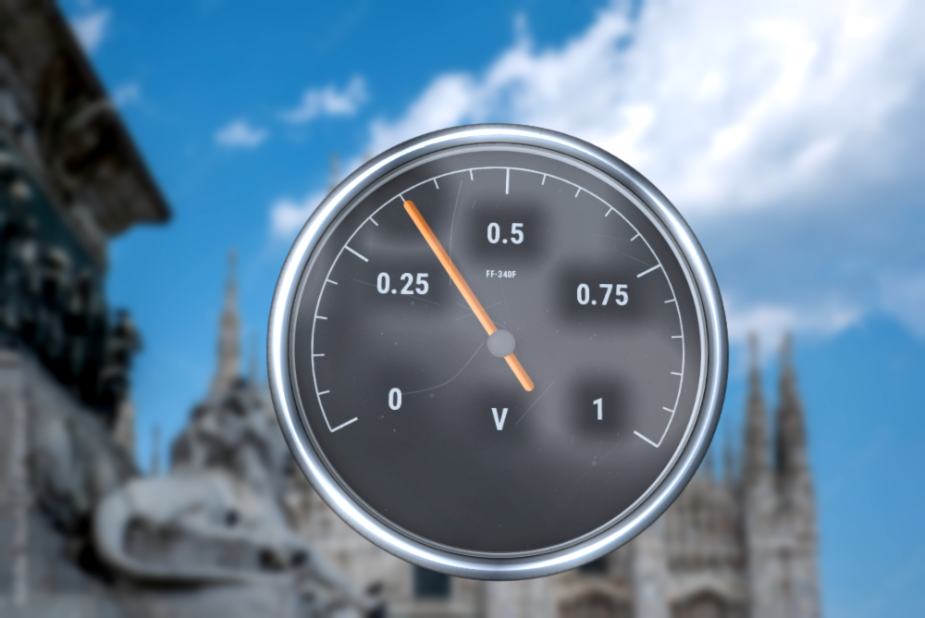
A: 0.35,V
